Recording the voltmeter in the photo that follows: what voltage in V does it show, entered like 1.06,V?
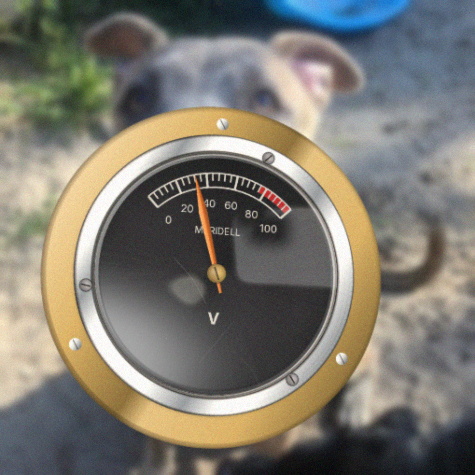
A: 32,V
